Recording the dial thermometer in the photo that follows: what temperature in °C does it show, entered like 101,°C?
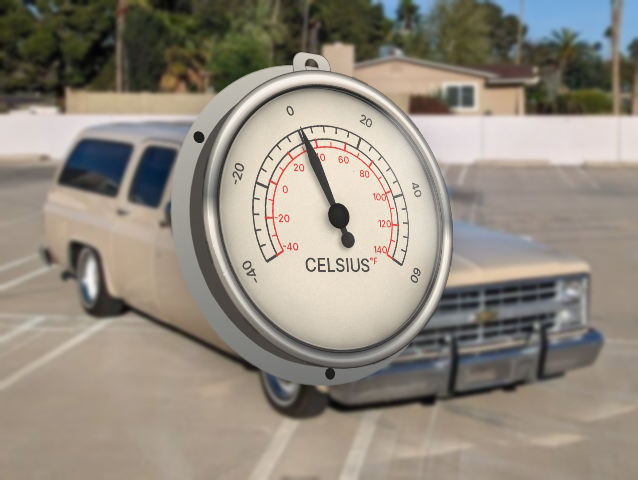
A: 0,°C
